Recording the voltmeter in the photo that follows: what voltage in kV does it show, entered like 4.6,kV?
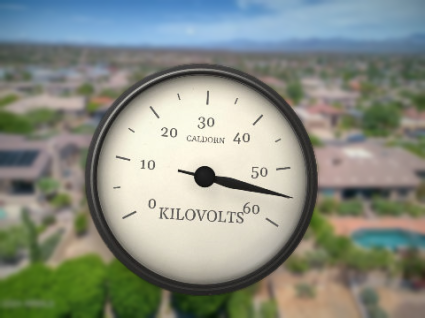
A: 55,kV
